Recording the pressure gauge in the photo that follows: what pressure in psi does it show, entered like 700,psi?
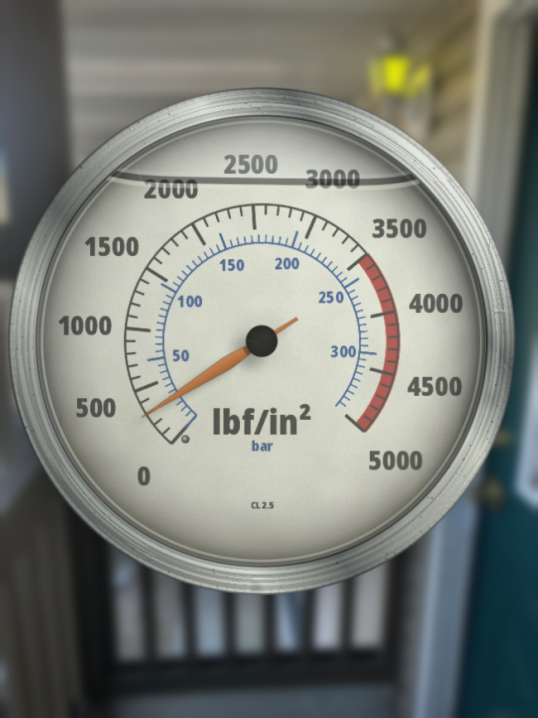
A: 300,psi
